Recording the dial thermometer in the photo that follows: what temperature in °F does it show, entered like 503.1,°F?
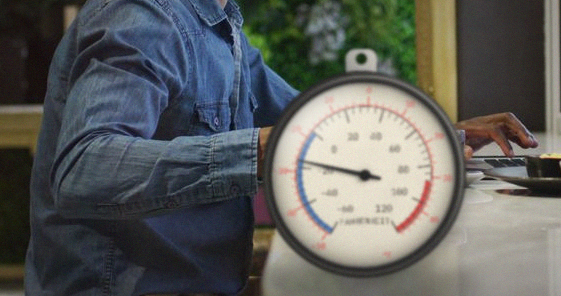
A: -16,°F
